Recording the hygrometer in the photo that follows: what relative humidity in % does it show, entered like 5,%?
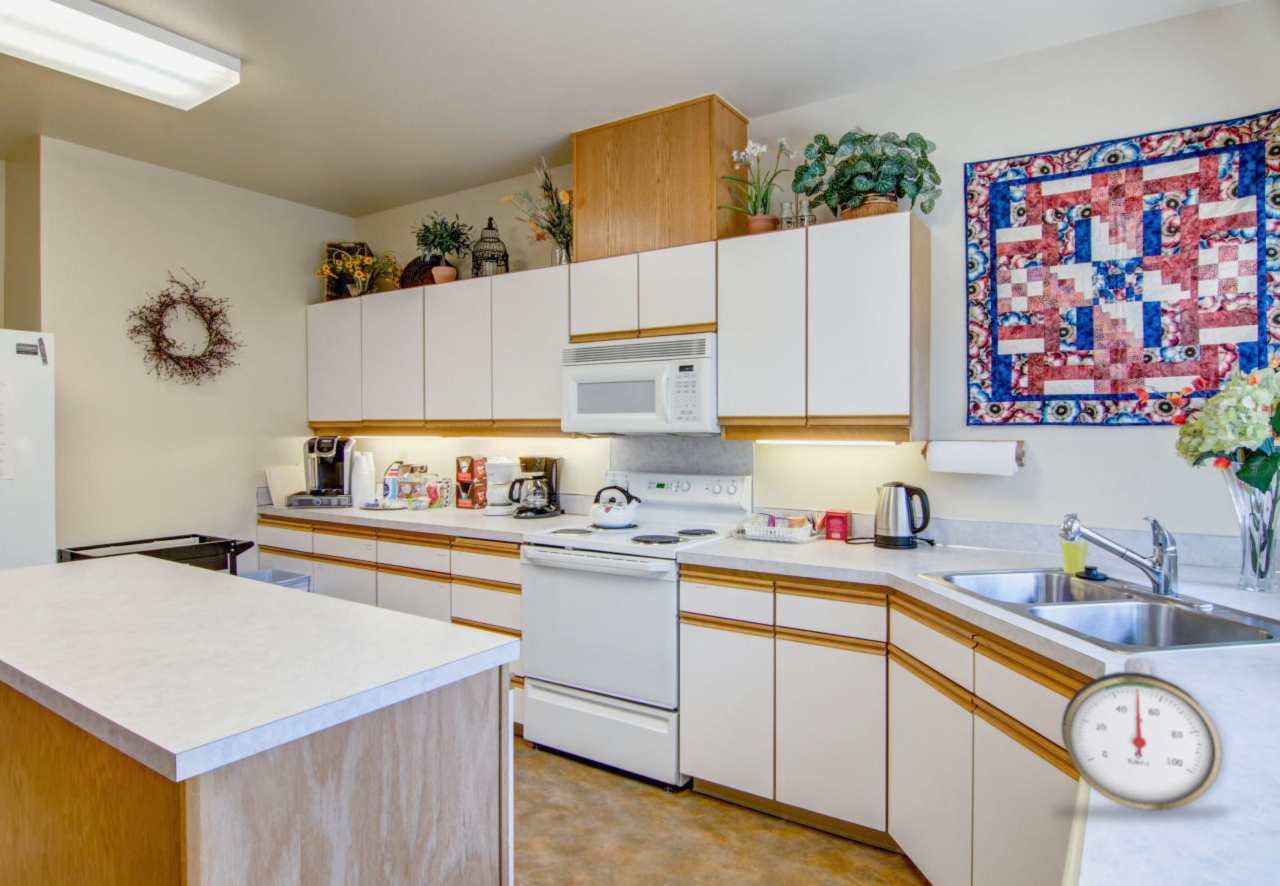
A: 50,%
